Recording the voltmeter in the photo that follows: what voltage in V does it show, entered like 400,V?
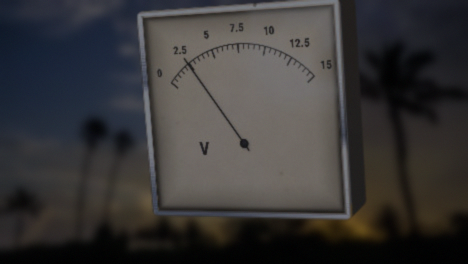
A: 2.5,V
